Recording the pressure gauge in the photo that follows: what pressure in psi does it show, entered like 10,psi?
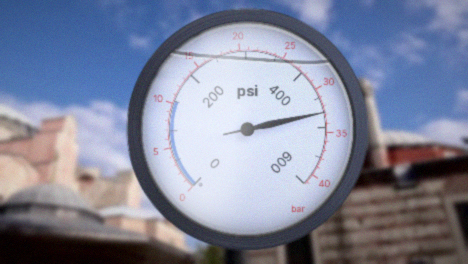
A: 475,psi
